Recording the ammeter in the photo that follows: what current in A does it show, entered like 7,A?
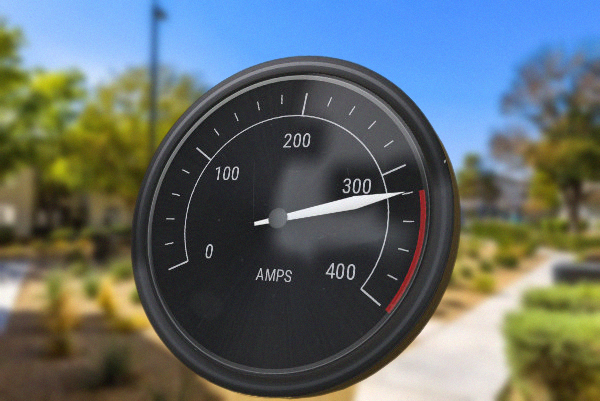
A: 320,A
